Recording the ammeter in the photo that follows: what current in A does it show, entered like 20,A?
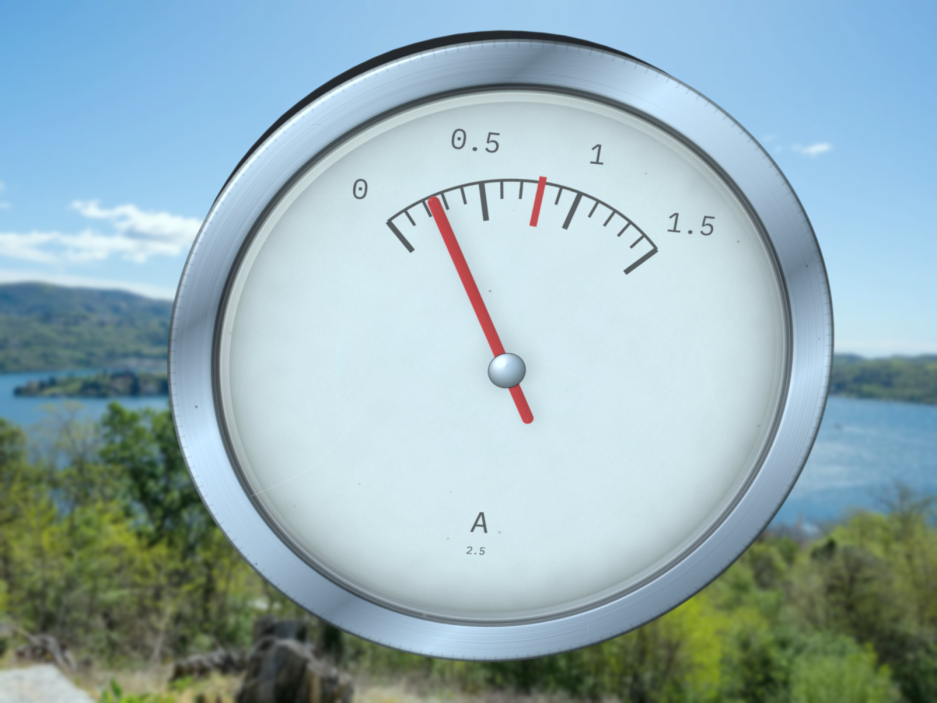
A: 0.25,A
